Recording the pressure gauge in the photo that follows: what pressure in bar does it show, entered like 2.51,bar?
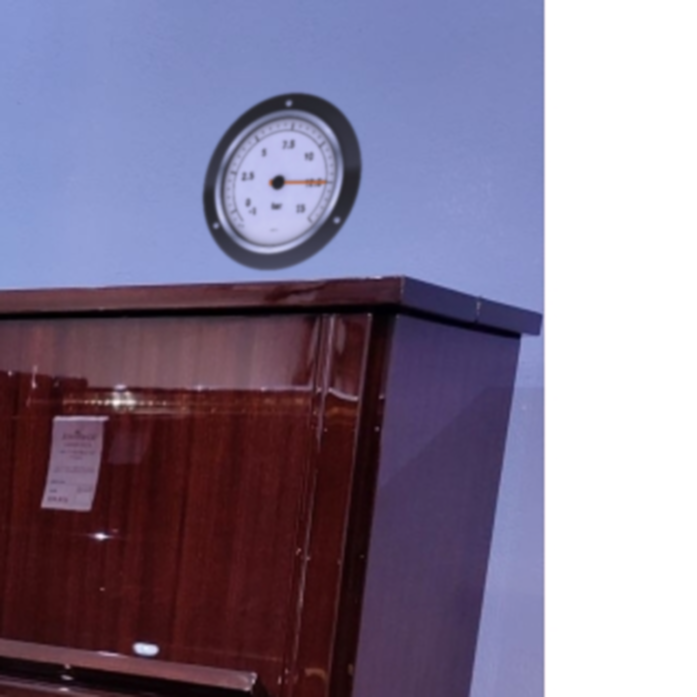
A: 12.5,bar
